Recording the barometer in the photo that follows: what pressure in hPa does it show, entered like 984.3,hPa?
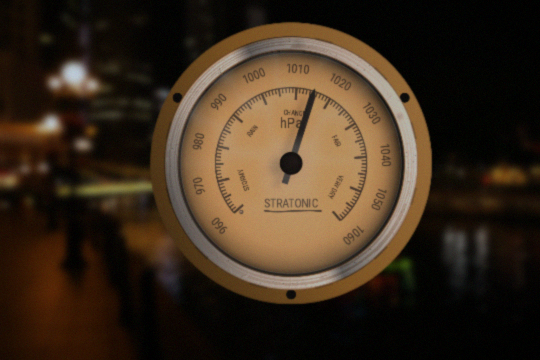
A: 1015,hPa
